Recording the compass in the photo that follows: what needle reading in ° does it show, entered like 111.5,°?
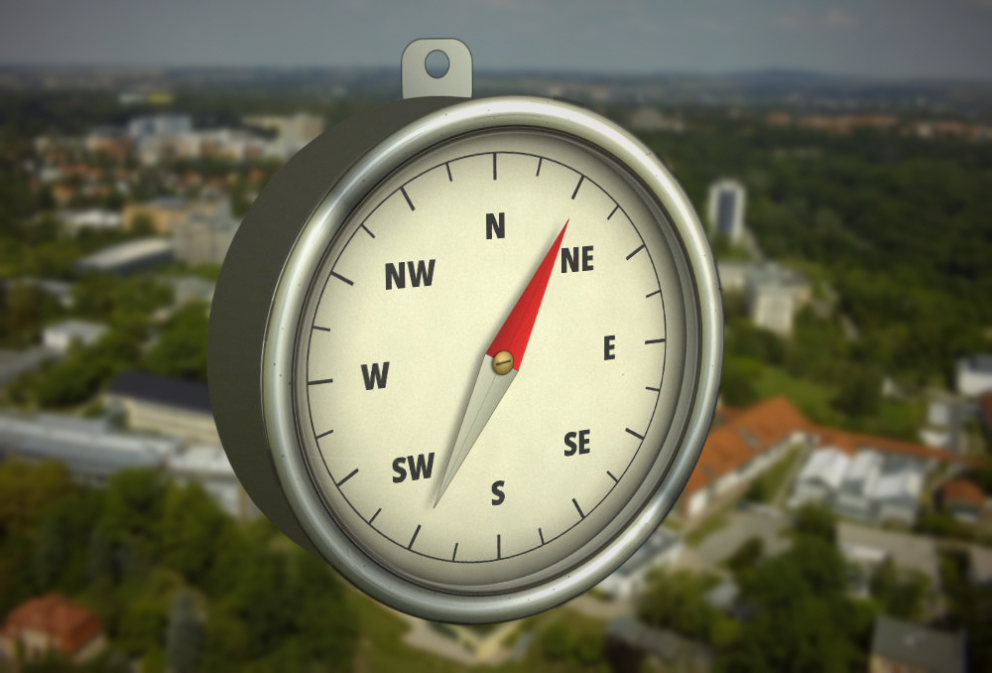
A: 30,°
